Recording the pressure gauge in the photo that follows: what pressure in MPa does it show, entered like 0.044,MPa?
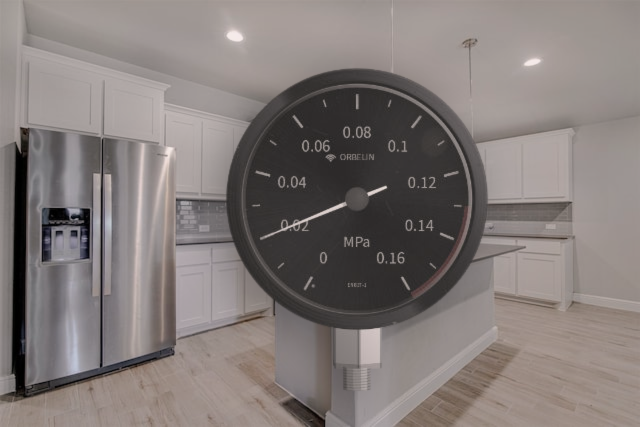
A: 0.02,MPa
